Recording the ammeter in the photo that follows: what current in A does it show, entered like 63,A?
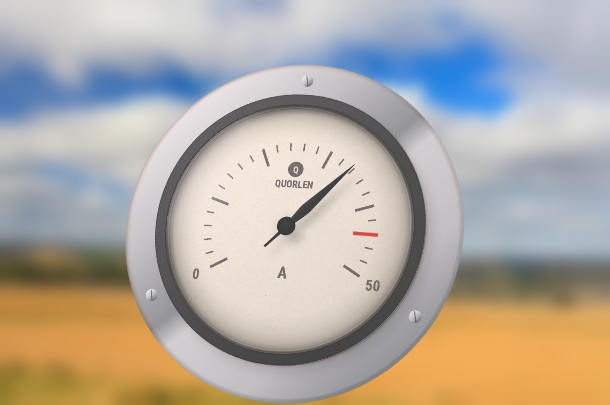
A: 34,A
